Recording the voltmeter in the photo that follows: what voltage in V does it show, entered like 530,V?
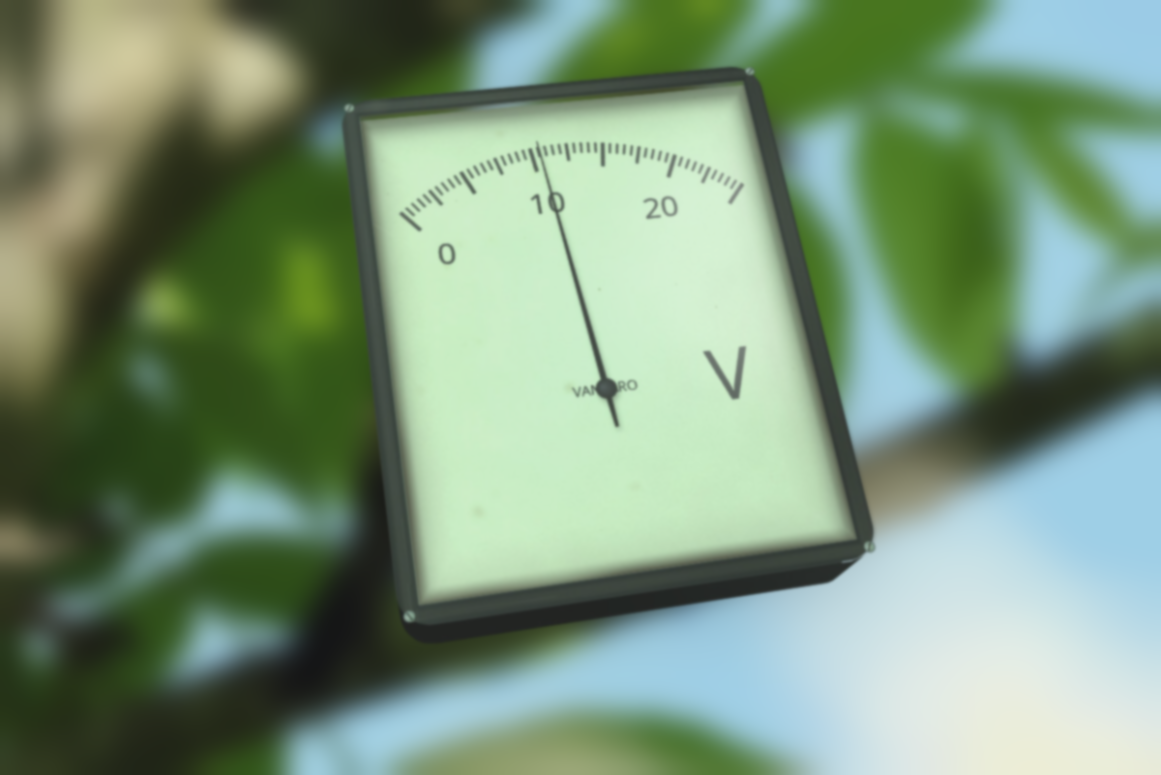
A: 10.5,V
